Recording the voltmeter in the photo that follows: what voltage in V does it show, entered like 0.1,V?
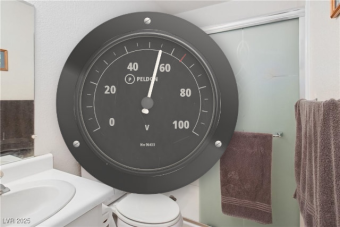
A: 55,V
